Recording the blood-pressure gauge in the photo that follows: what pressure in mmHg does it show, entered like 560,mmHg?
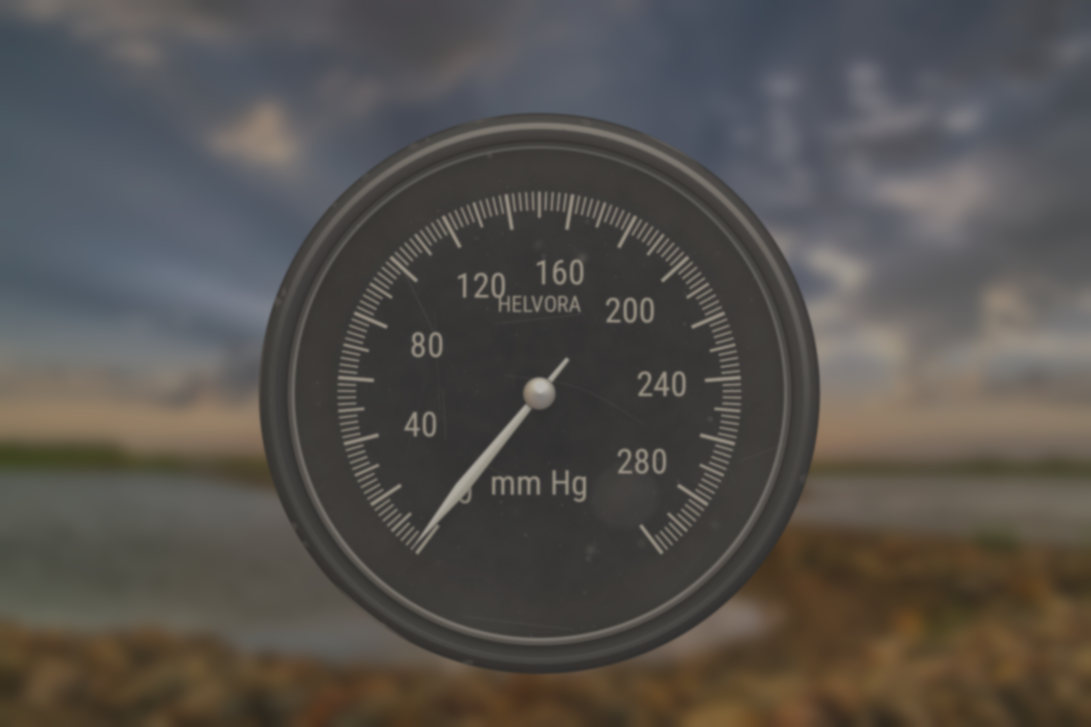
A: 2,mmHg
